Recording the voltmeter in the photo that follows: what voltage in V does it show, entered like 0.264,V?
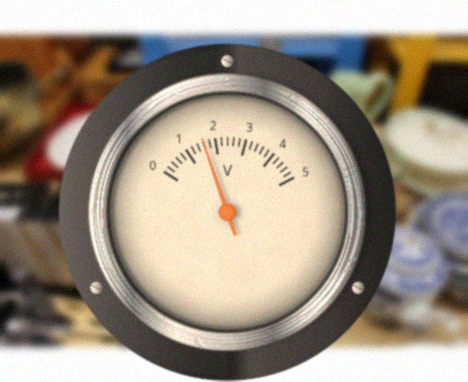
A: 1.6,V
